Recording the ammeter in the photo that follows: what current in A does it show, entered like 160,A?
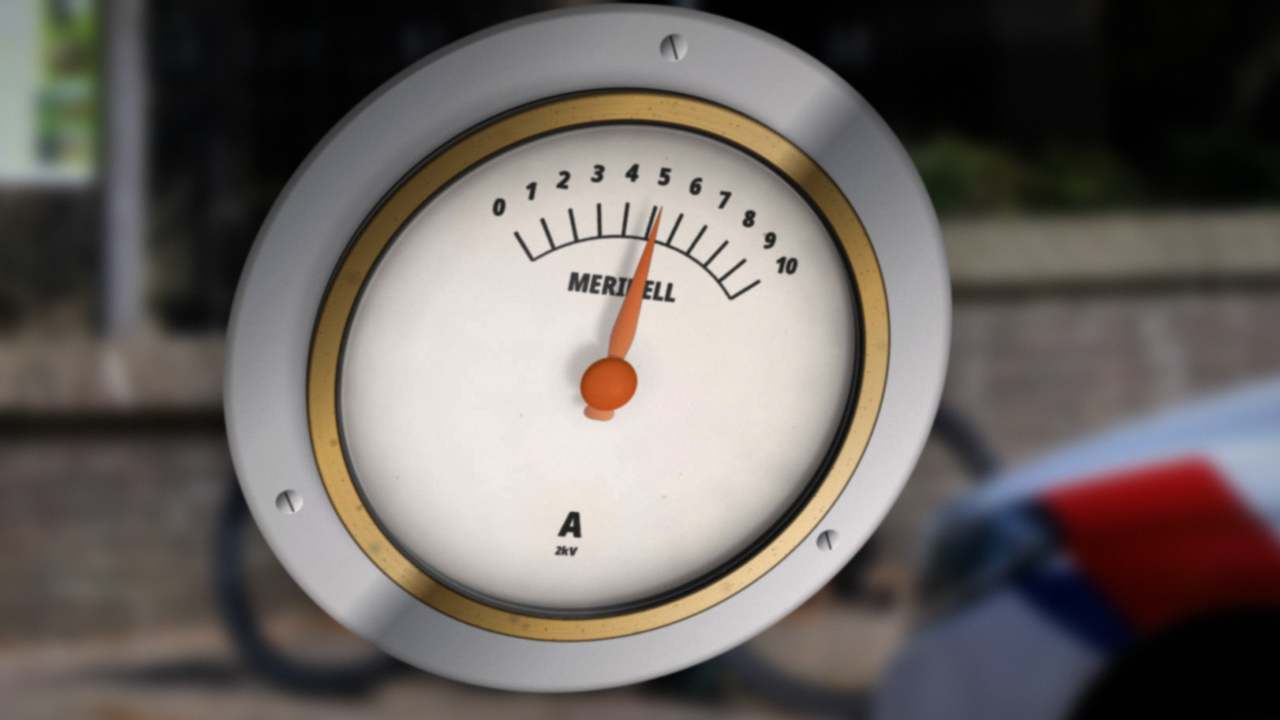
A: 5,A
